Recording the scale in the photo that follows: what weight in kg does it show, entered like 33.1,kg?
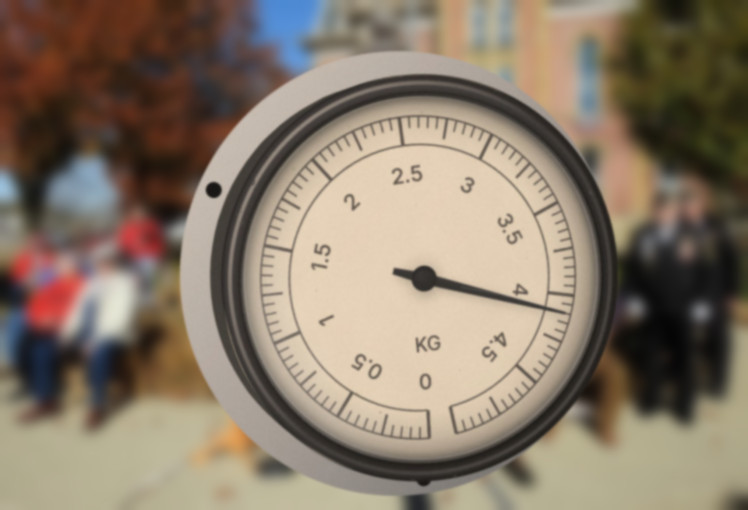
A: 4.1,kg
